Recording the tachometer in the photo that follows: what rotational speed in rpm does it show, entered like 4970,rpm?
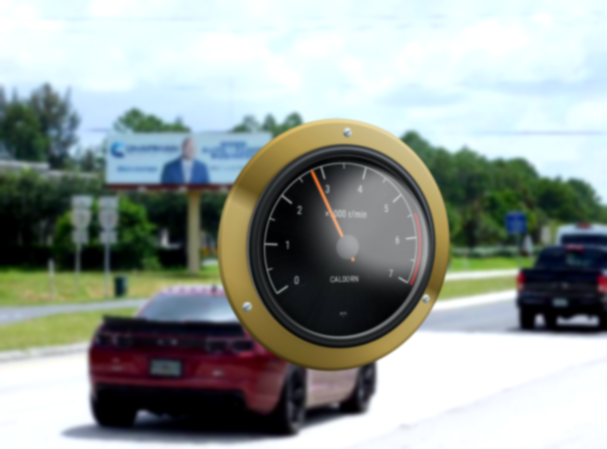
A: 2750,rpm
